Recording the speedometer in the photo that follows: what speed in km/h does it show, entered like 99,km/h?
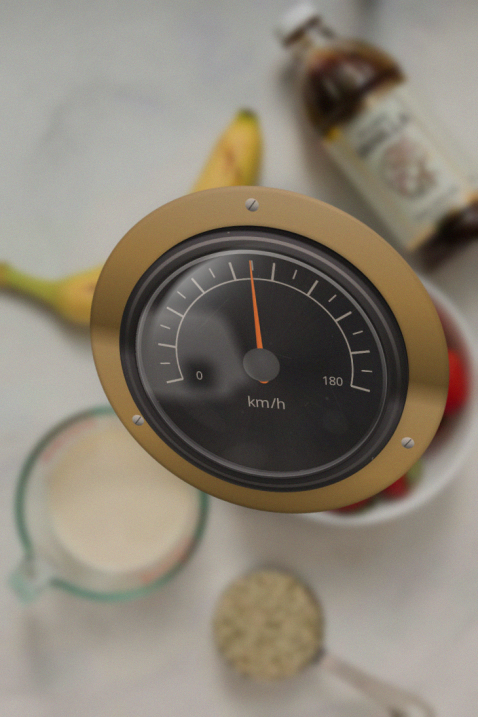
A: 90,km/h
